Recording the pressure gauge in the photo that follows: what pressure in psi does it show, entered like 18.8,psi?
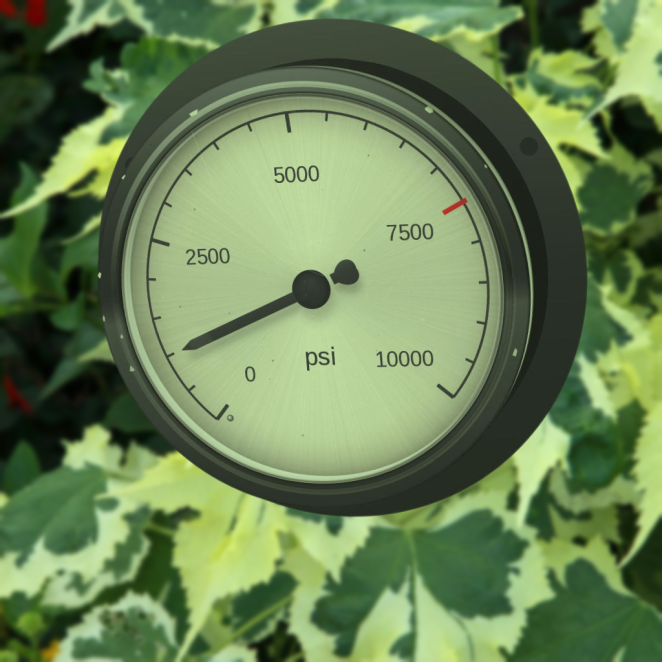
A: 1000,psi
